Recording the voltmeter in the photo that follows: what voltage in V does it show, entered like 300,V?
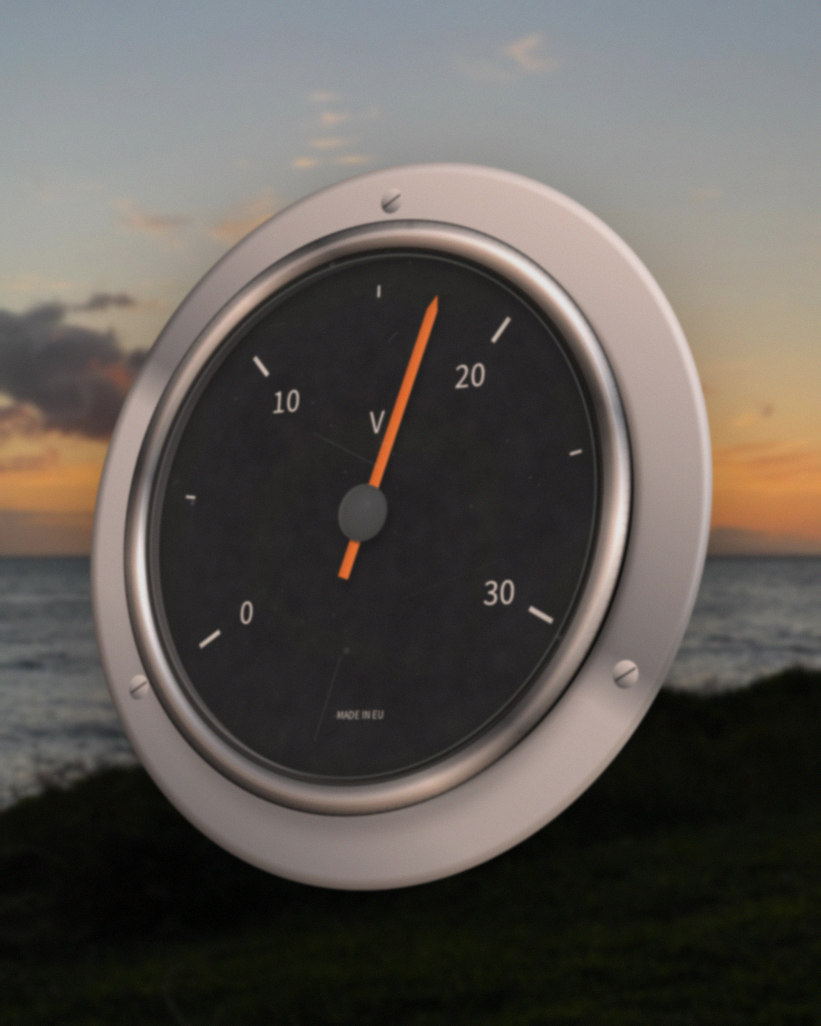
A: 17.5,V
